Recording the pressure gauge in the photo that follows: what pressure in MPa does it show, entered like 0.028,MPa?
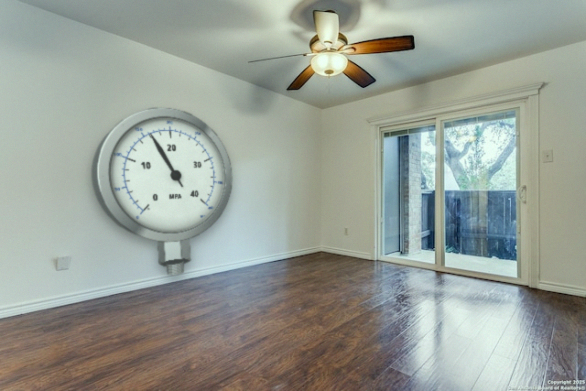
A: 16,MPa
